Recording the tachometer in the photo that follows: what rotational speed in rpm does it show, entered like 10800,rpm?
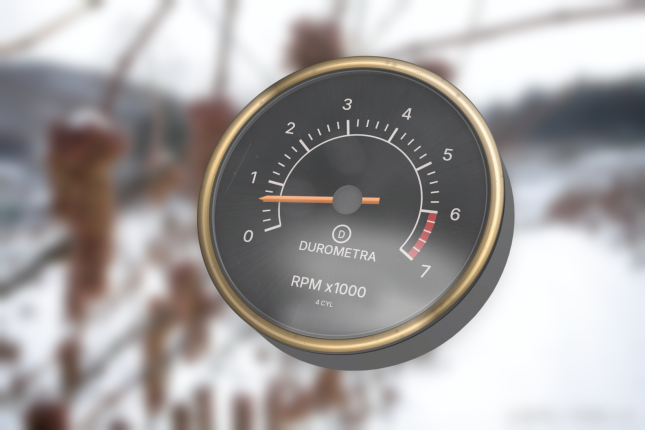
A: 600,rpm
